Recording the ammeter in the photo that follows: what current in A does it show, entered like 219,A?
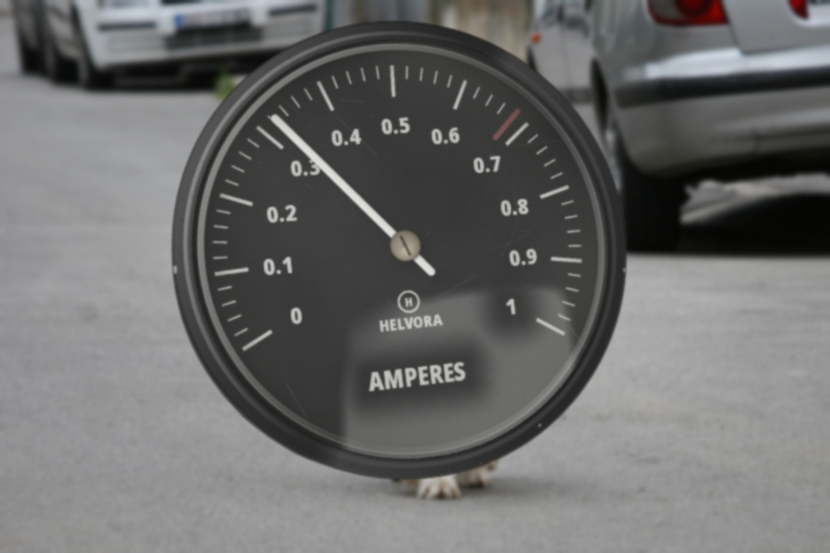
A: 0.32,A
